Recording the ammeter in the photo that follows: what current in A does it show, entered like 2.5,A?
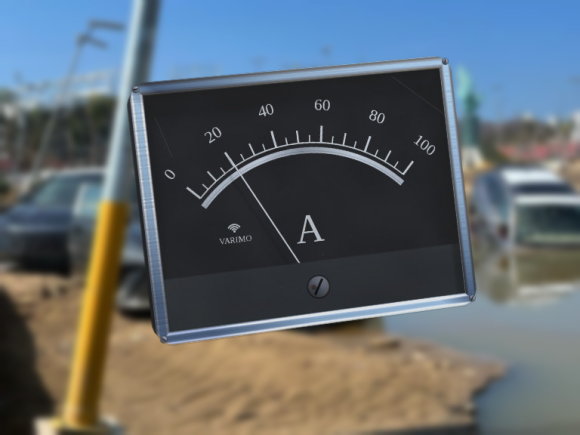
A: 20,A
